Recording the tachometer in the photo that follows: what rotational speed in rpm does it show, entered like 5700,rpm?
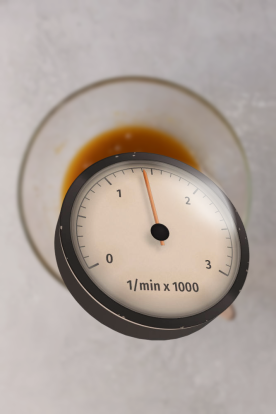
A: 1400,rpm
